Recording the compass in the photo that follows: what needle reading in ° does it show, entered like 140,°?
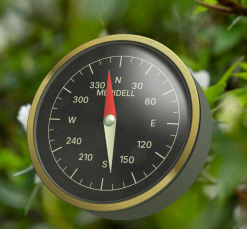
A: 350,°
